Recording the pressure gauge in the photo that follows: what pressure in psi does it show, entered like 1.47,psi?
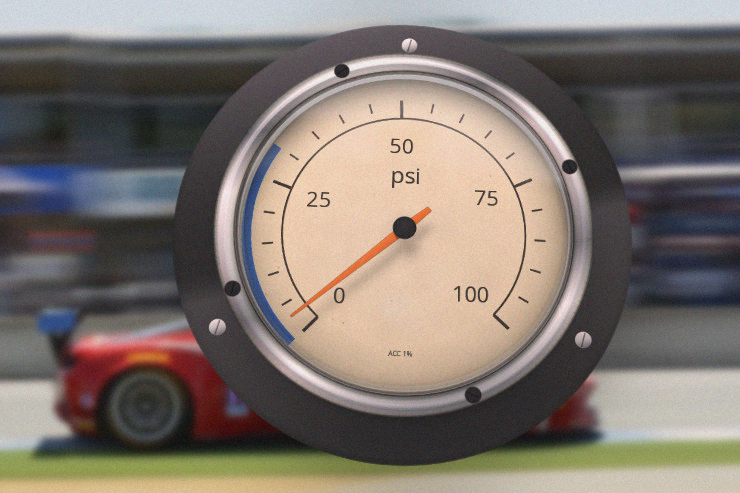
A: 2.5,psi
